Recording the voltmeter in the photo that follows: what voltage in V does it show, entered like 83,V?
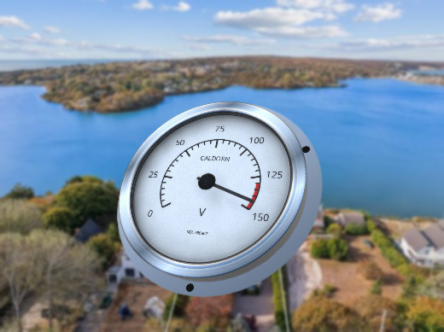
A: 145,V
